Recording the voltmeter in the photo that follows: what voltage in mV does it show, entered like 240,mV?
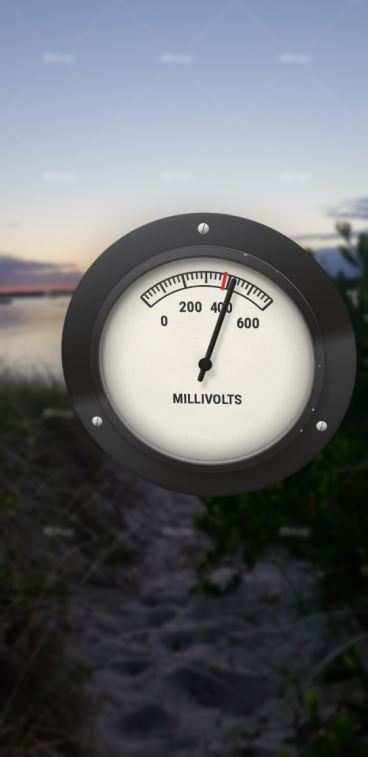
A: 420,mV
